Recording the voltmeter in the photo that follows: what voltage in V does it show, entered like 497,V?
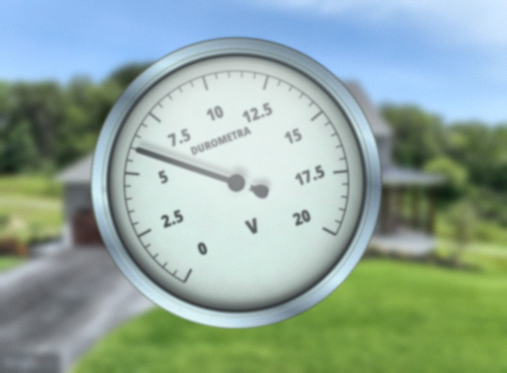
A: 6,V
